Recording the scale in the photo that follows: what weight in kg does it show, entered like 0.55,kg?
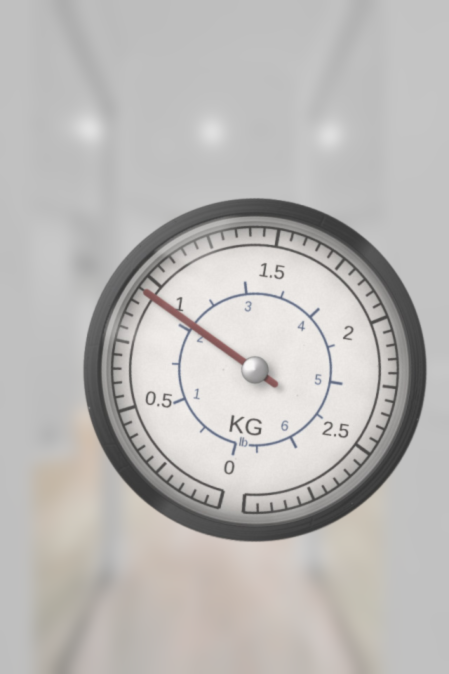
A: 0.95,kg
